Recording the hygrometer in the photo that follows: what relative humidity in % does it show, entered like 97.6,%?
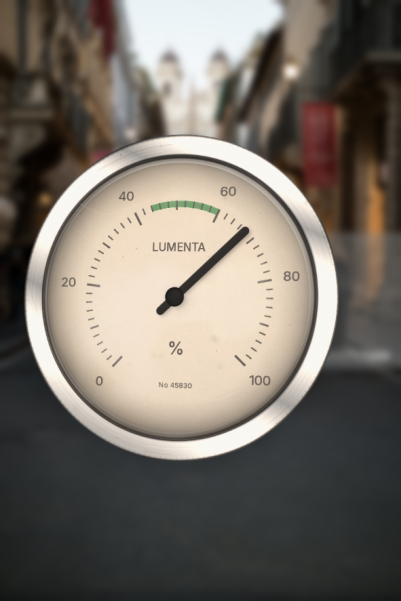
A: 68,%
